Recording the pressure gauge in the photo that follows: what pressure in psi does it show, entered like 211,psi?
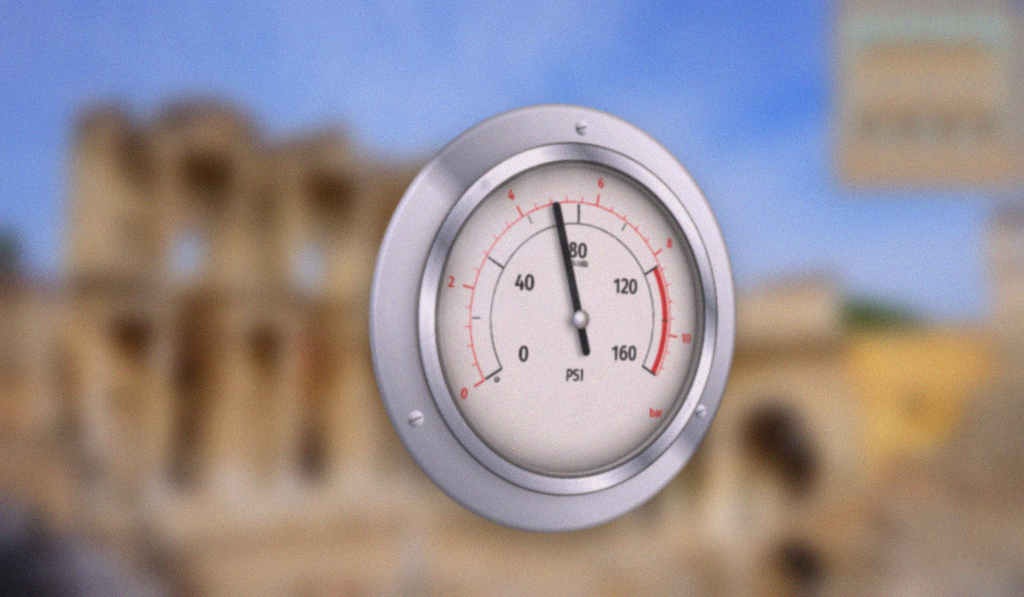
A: 70,psi
